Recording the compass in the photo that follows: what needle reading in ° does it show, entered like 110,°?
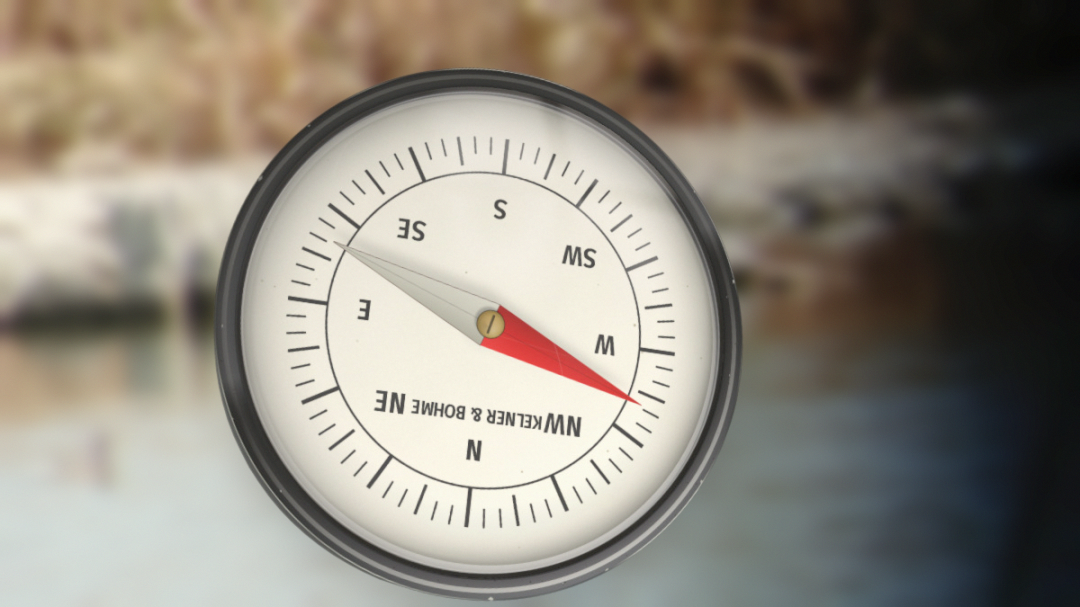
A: 290,°
